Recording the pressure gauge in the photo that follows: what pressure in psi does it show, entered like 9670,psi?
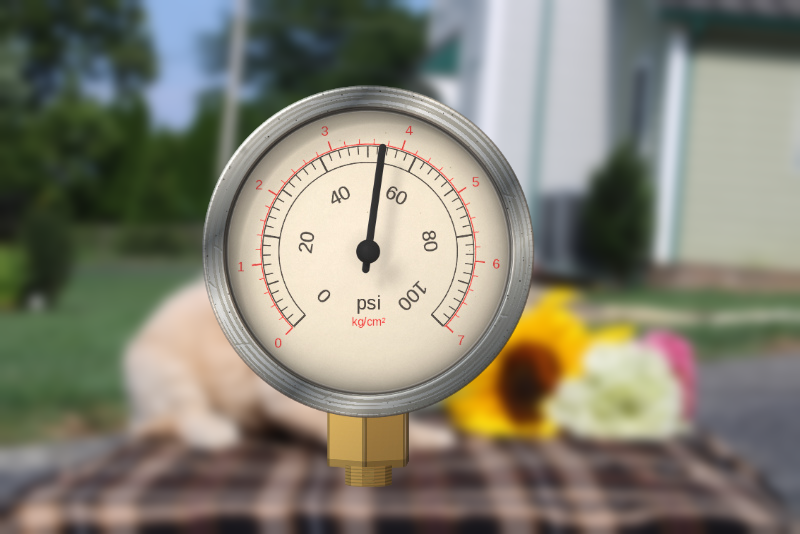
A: 53,psi
